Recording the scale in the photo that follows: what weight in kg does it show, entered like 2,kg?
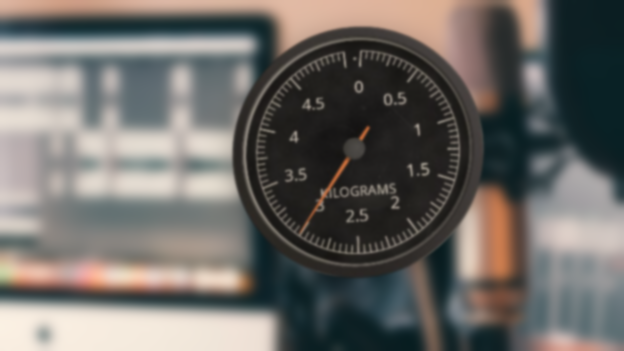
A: 3,kg
